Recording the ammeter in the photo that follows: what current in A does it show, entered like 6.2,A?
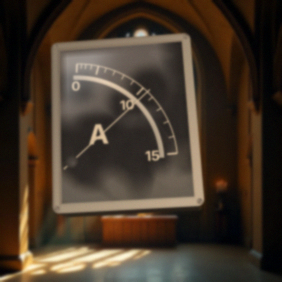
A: 10.5,A
